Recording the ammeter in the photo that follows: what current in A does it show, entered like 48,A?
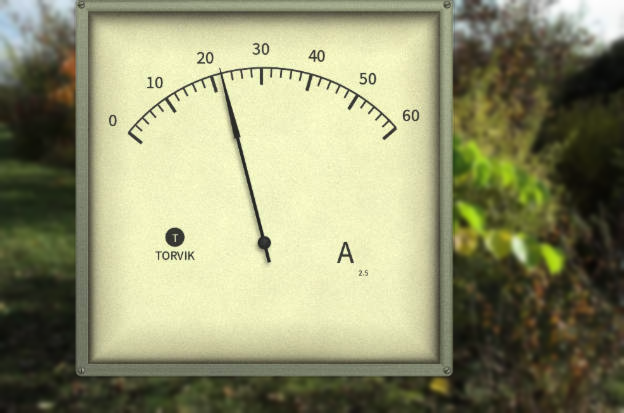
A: 22,A
